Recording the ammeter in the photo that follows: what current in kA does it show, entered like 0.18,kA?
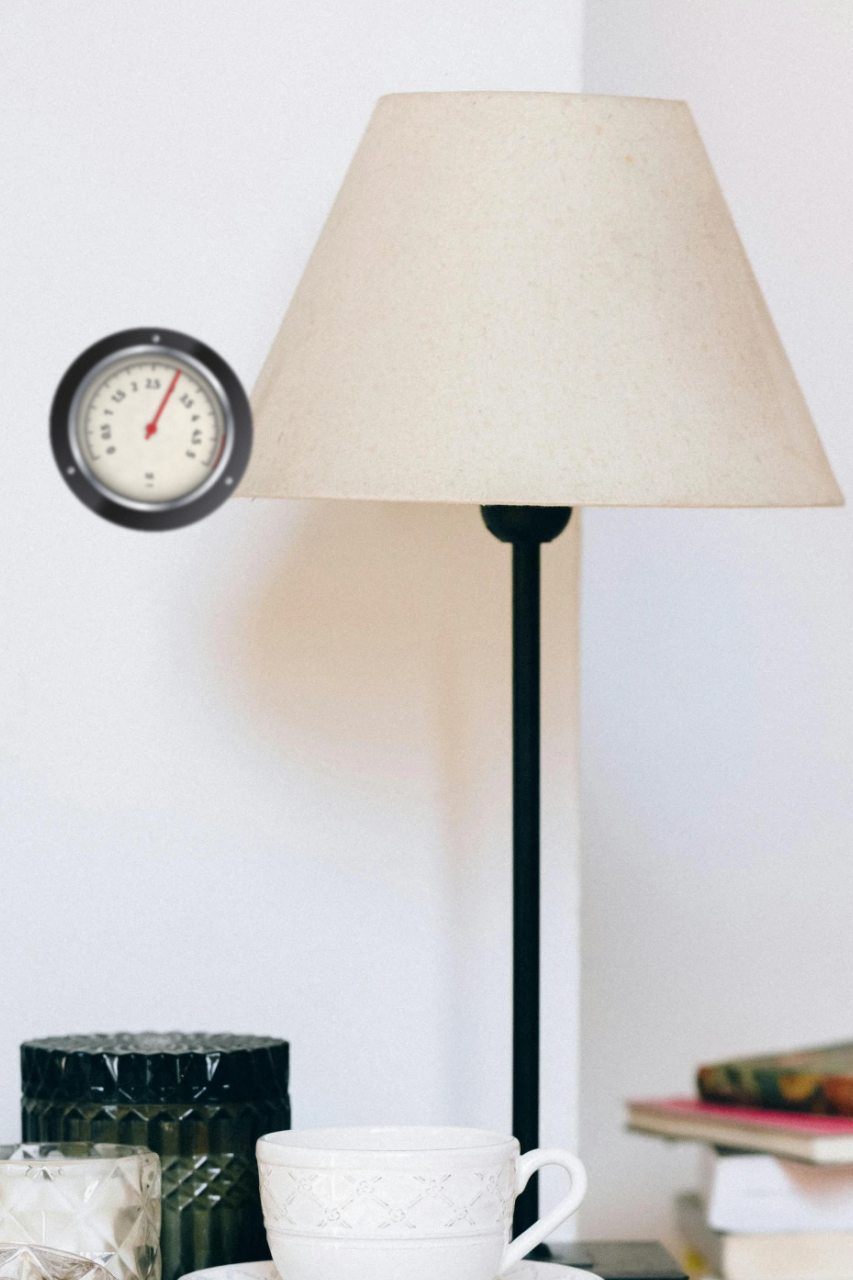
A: 3,kA
